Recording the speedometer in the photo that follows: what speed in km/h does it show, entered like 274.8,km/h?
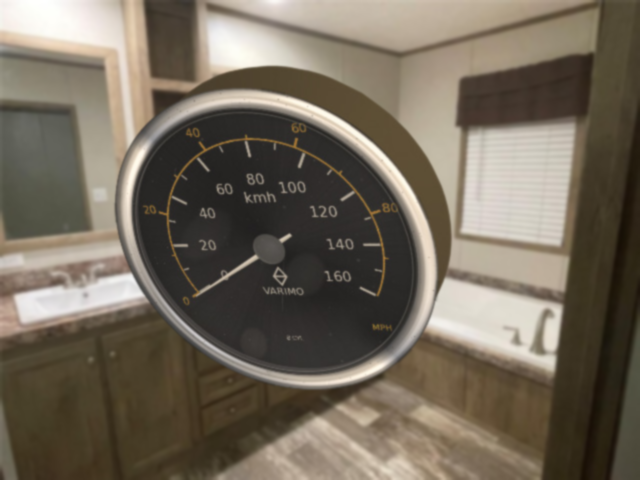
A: 0,km/h
